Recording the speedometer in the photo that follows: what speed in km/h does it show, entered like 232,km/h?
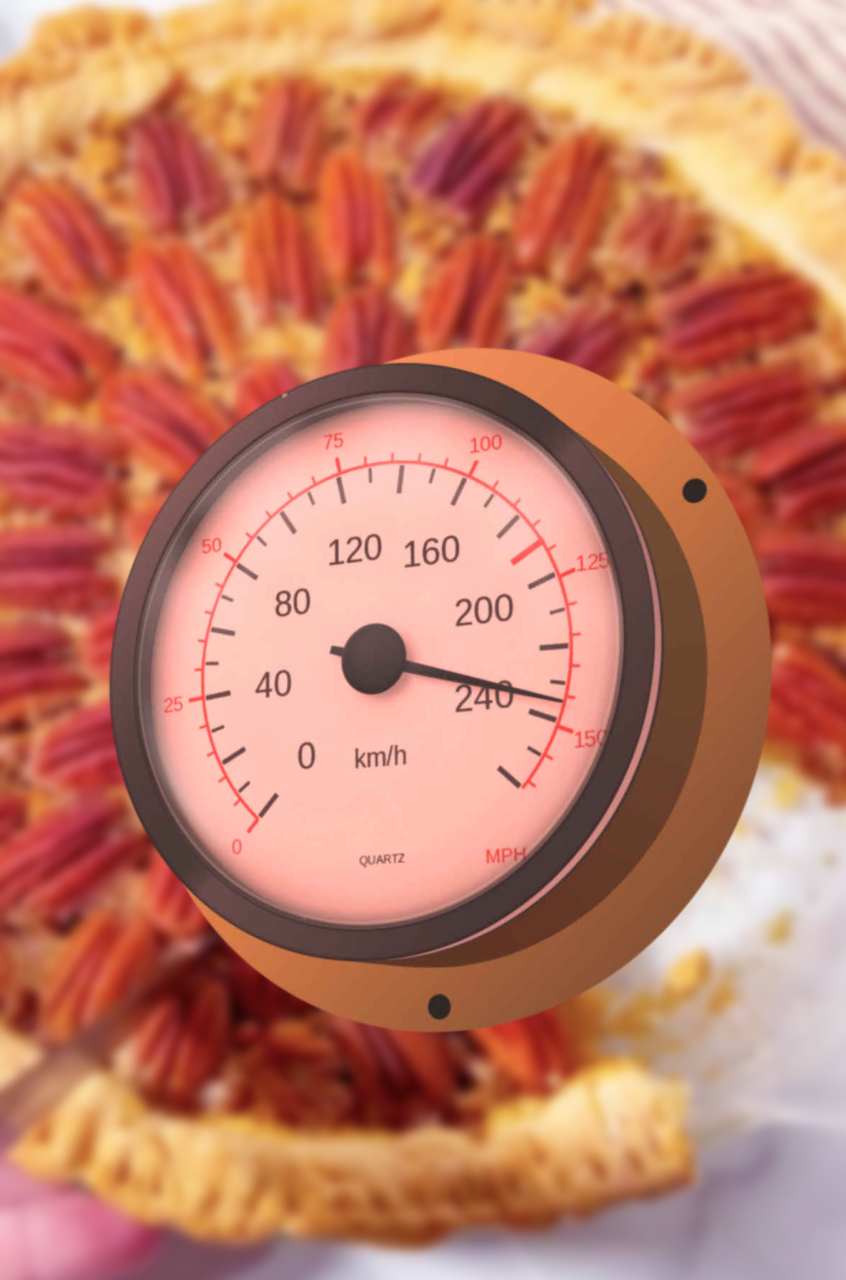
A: 235,km/h
